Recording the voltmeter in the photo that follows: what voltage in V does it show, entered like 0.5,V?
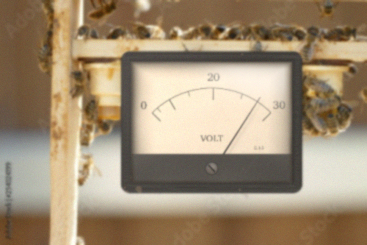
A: 27.5,V
